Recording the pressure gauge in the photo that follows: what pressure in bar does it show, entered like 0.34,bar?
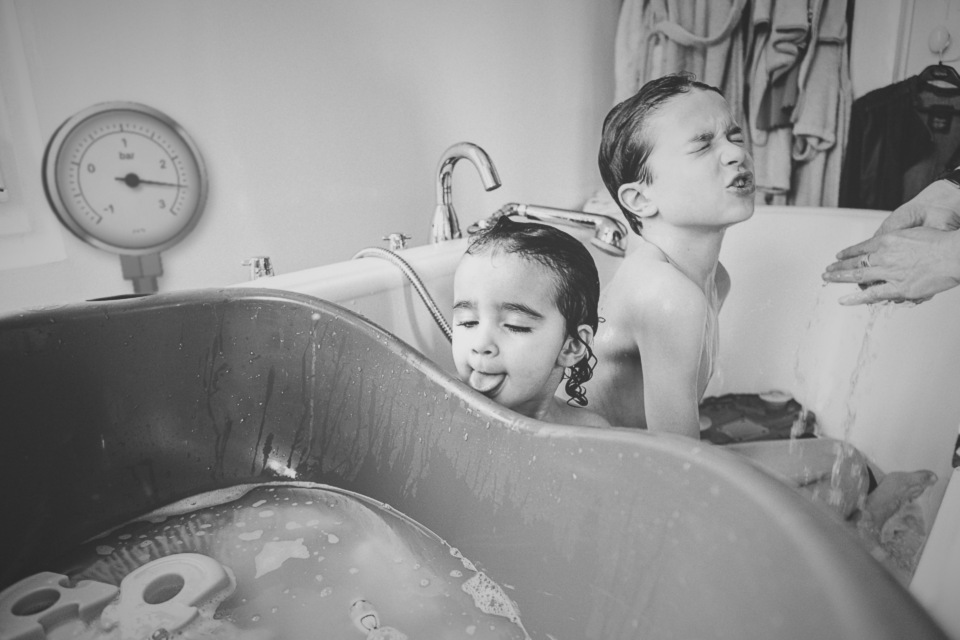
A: 2.5,bar
